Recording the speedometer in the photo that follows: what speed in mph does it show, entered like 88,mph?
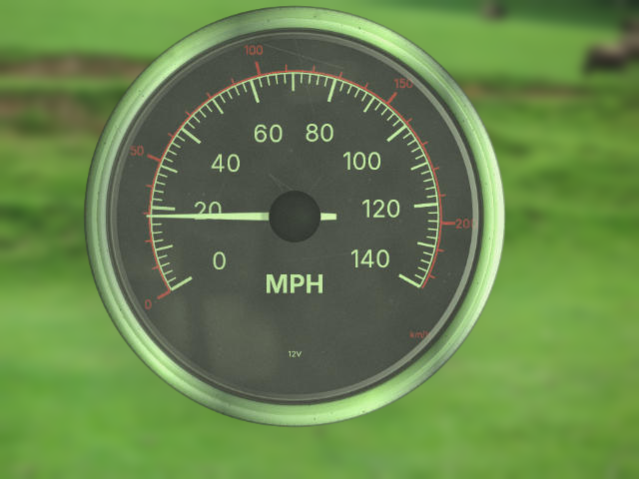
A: 18,mph
